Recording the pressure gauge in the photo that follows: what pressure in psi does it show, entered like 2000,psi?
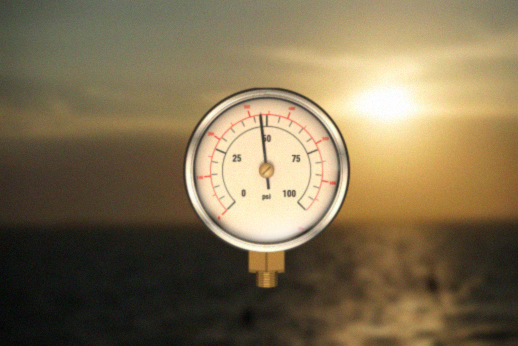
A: 47.5,psi
